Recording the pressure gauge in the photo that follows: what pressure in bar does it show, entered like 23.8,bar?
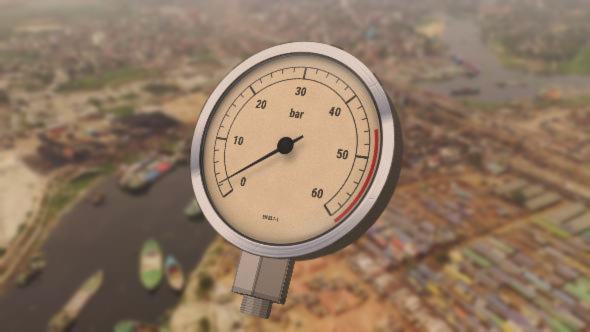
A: 2,bar
